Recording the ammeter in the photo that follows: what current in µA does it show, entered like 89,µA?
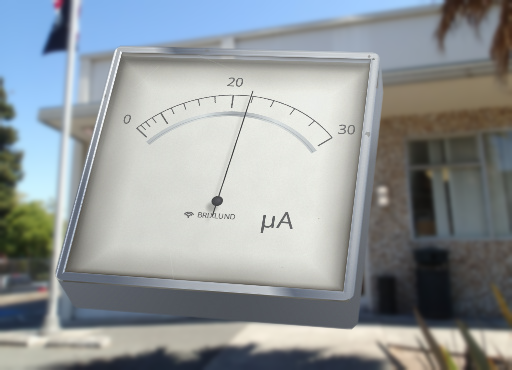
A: 22,µA
